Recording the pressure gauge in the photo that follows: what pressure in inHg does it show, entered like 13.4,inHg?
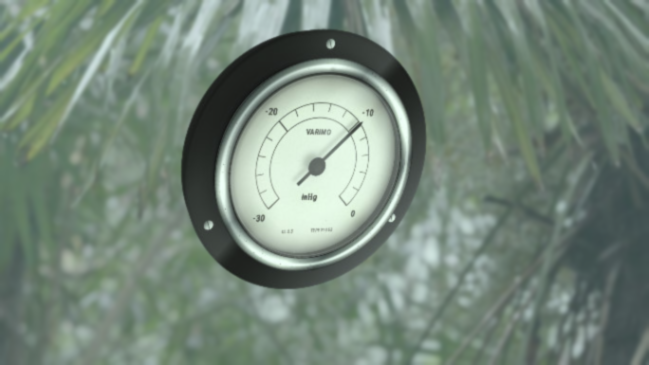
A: -10,inHg
